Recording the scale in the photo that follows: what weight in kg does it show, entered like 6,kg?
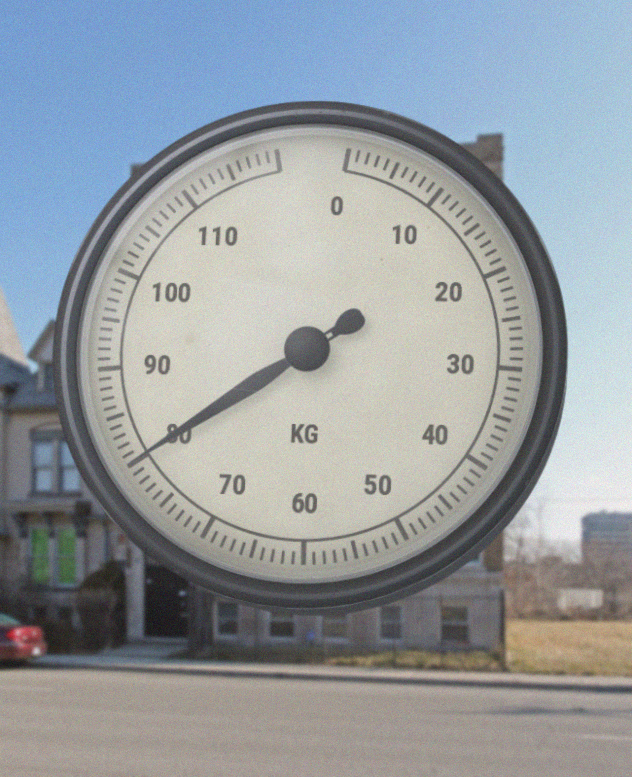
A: 80,kg
